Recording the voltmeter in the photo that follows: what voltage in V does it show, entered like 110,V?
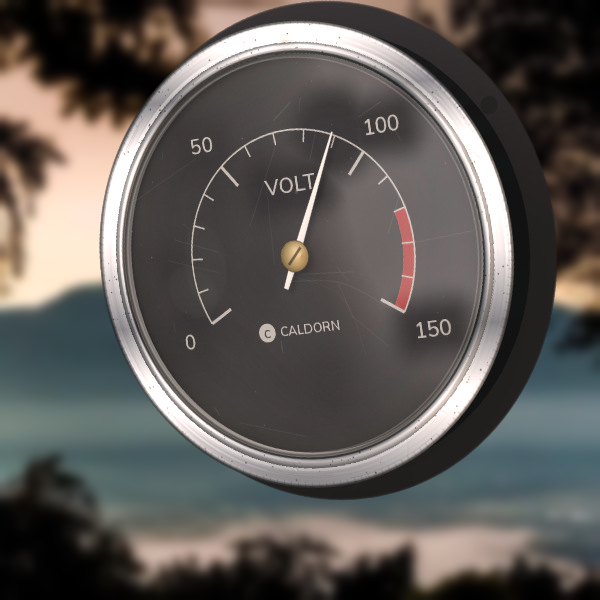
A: 90,V
